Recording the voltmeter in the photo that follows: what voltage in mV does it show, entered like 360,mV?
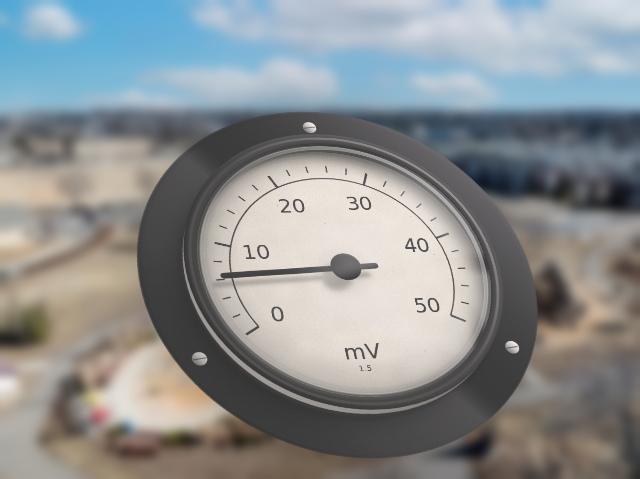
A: 6,mV
